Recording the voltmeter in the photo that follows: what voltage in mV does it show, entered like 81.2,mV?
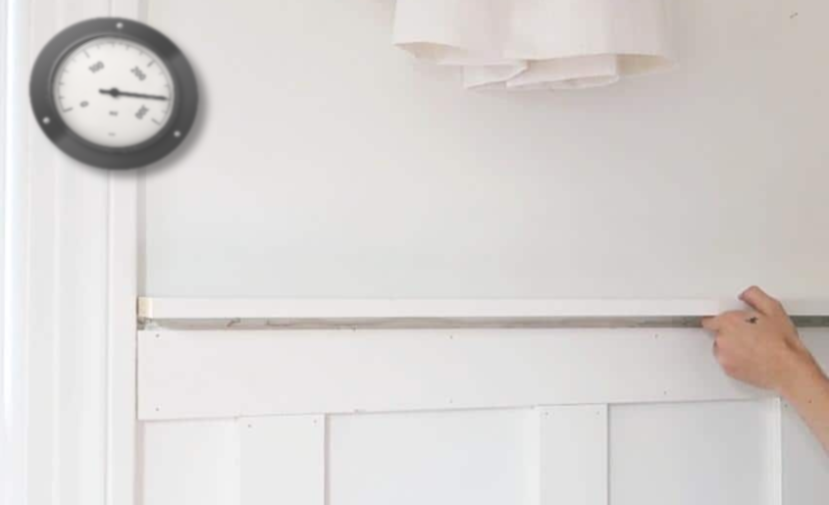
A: 260,mV
